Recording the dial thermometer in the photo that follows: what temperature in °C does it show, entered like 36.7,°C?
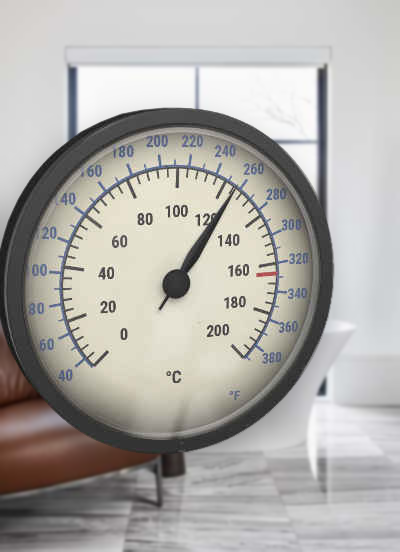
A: 124,°C
